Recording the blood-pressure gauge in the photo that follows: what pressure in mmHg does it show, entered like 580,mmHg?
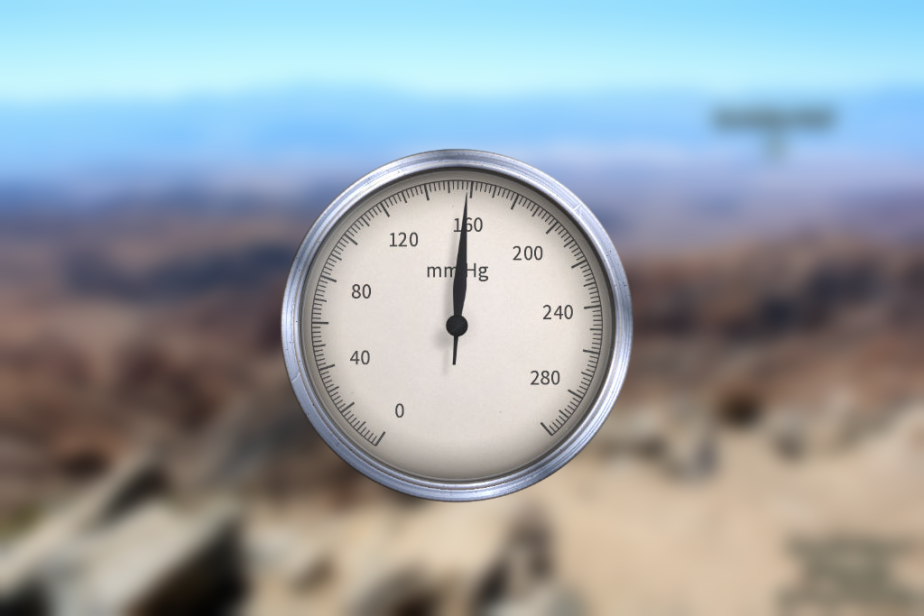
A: 158,mmHg
